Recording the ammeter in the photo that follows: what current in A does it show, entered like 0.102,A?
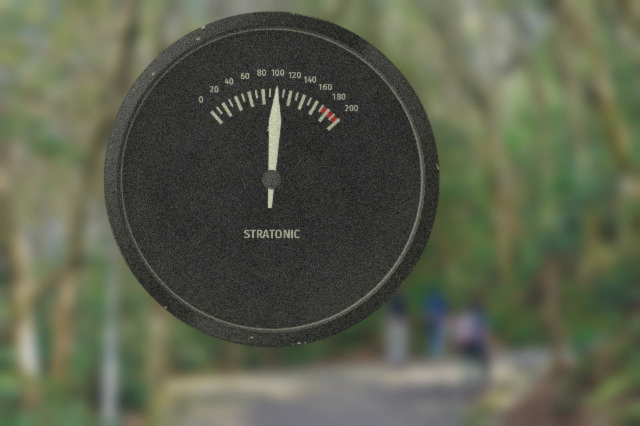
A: 100,A
